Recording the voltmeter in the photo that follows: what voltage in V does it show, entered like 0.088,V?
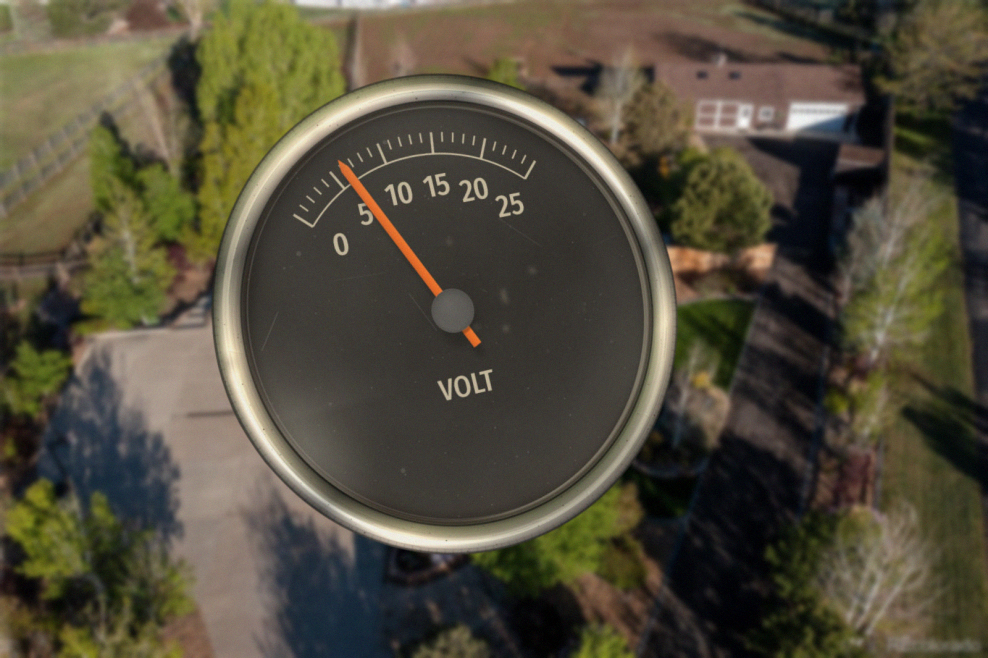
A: 6,V
